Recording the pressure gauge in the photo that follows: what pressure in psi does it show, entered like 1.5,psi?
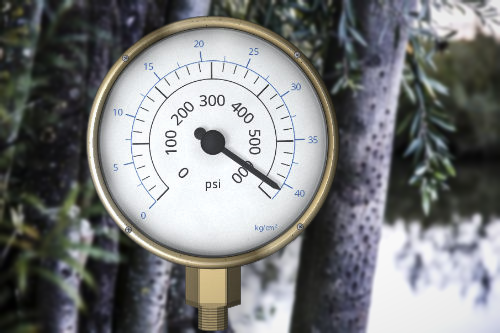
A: 580,psi
